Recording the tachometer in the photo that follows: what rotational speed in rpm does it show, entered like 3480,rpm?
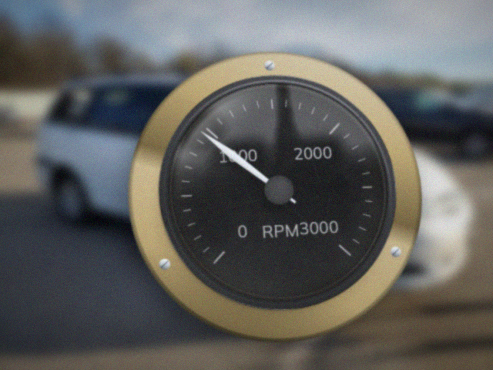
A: 950,rpm
